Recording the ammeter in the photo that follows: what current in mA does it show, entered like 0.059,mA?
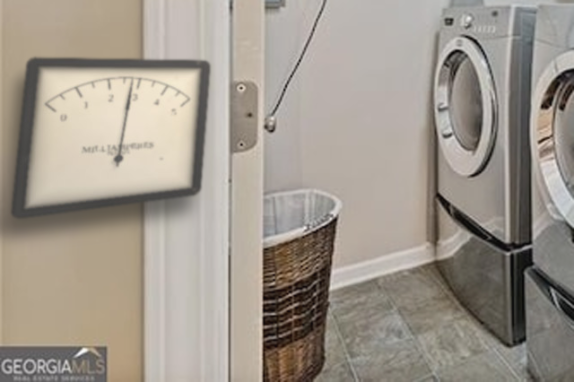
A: 2.75,mA
